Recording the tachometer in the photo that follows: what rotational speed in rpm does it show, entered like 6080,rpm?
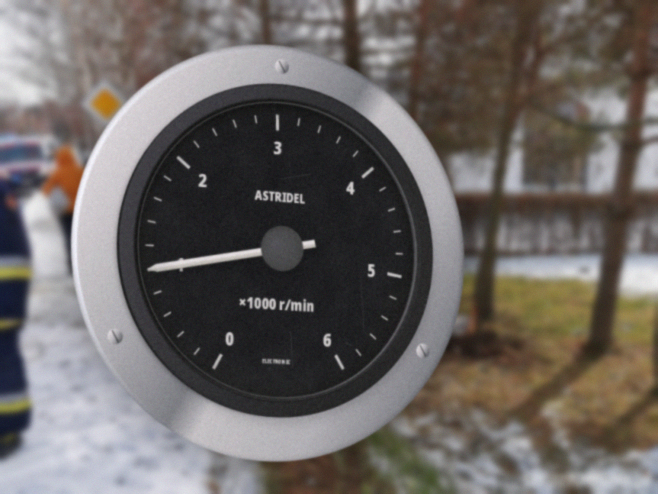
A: 1000,rpm
